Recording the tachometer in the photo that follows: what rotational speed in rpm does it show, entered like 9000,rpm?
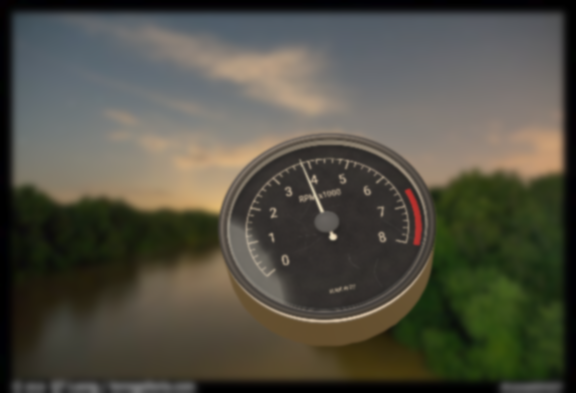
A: 3800,rpm
